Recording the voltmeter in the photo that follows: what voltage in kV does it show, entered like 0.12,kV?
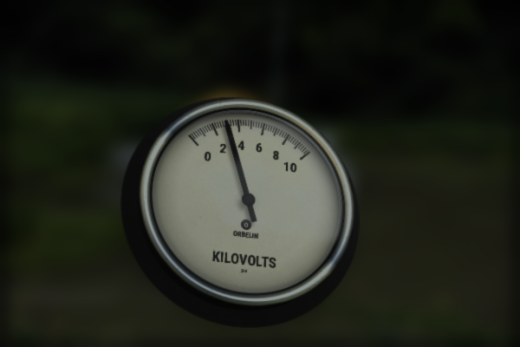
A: 3,kV
